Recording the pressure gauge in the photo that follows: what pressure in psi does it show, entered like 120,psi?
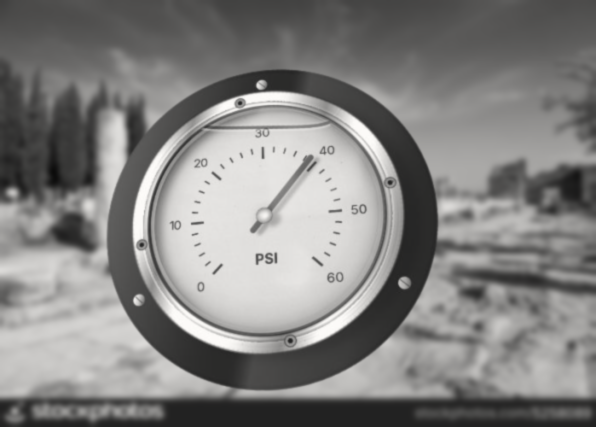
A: 39,psi
